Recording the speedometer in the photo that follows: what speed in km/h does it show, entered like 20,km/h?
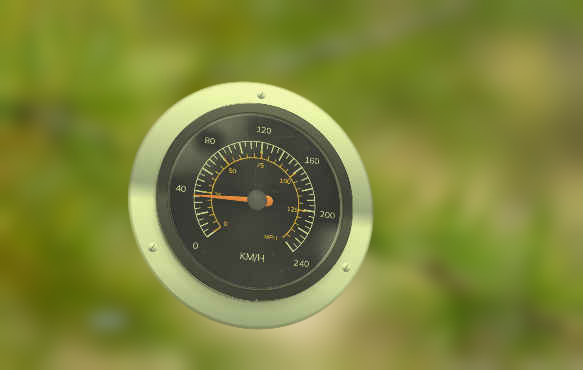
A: 35,km/h
